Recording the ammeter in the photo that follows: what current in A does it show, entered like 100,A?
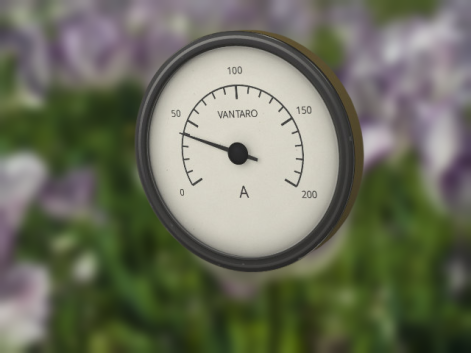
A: 40,A
